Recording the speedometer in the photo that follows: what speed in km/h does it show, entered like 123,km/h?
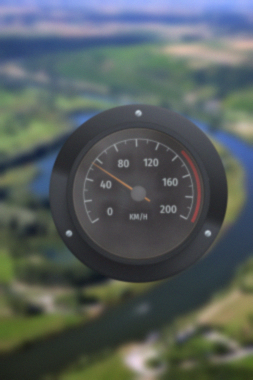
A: 55,km/h
